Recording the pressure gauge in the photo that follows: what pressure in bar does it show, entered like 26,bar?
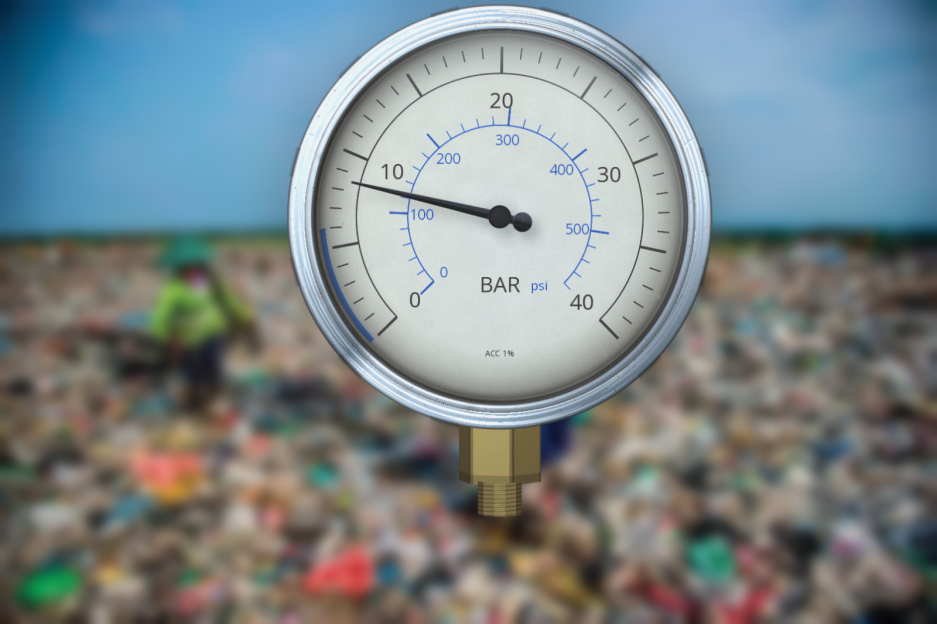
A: 8.5,bar
